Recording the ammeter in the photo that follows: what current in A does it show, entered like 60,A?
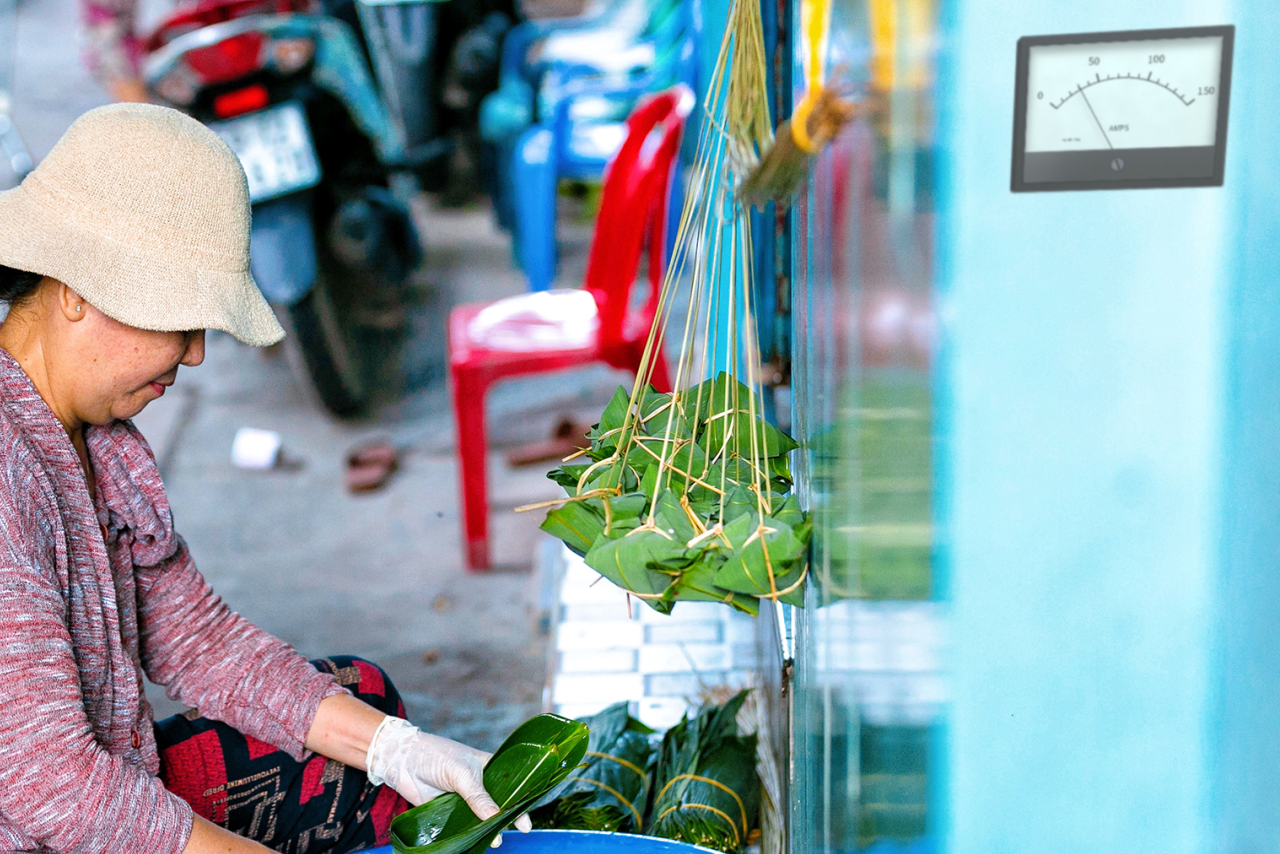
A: 30,A
